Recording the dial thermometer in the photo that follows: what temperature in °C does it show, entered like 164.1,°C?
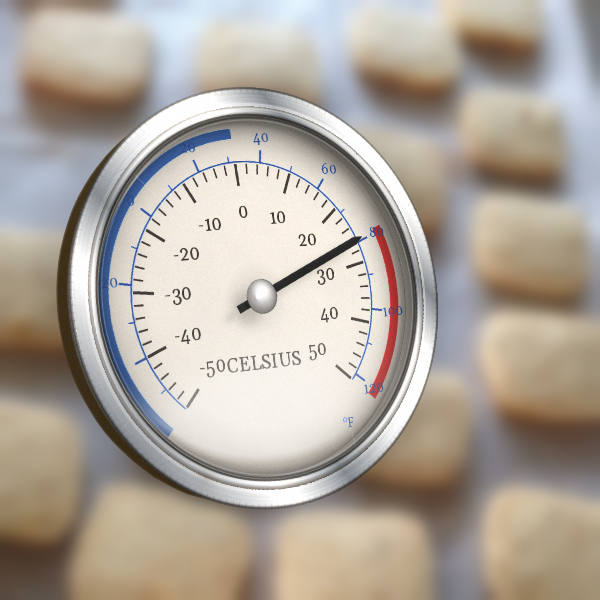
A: 26,°C
